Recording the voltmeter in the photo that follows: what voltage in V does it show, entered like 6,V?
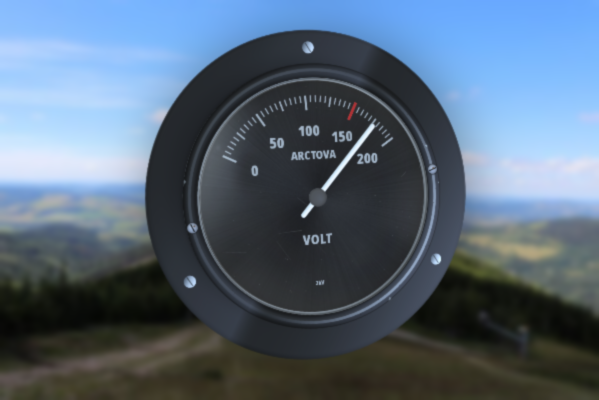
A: 175,V
